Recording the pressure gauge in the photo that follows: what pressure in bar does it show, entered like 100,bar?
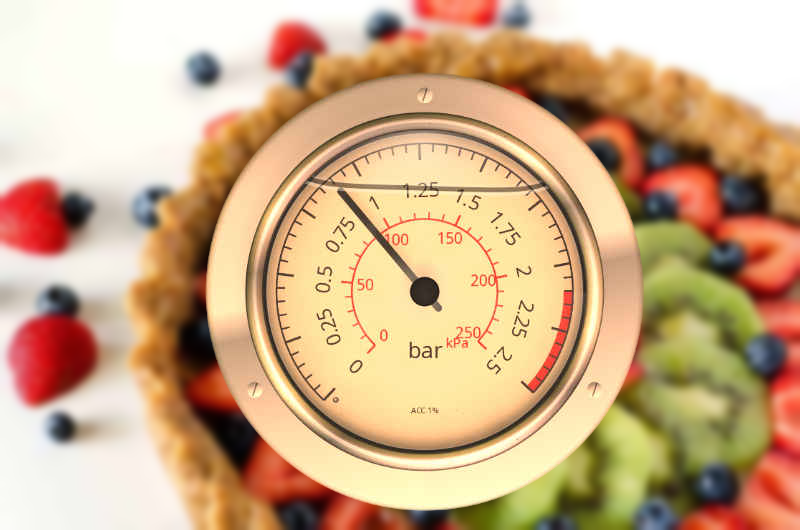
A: 0.9,bar
